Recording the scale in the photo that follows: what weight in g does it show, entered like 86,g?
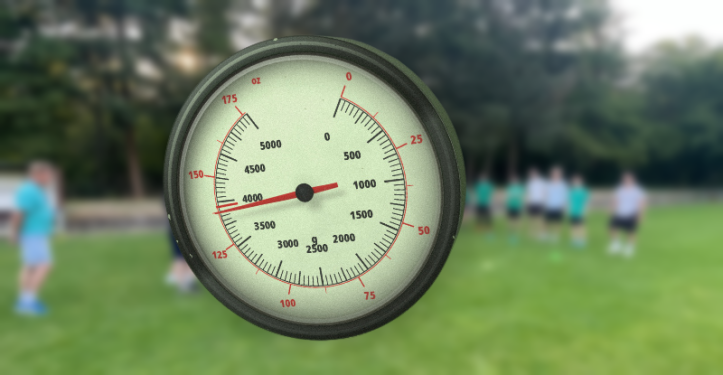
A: 3900,g
